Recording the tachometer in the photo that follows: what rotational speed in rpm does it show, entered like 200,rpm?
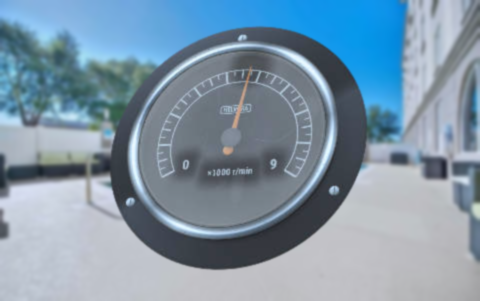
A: 4750,rpm
